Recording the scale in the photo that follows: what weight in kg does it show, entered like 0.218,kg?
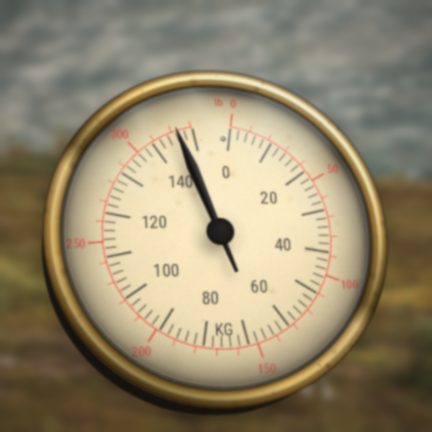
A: 146,kg
